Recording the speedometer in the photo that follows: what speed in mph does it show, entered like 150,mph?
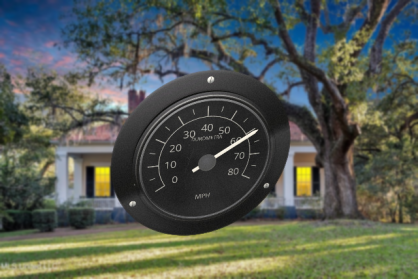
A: 60,mph
